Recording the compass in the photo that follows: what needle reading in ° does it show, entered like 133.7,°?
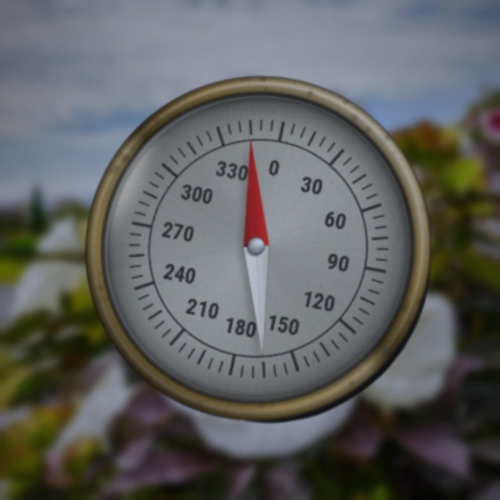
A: 345,°
